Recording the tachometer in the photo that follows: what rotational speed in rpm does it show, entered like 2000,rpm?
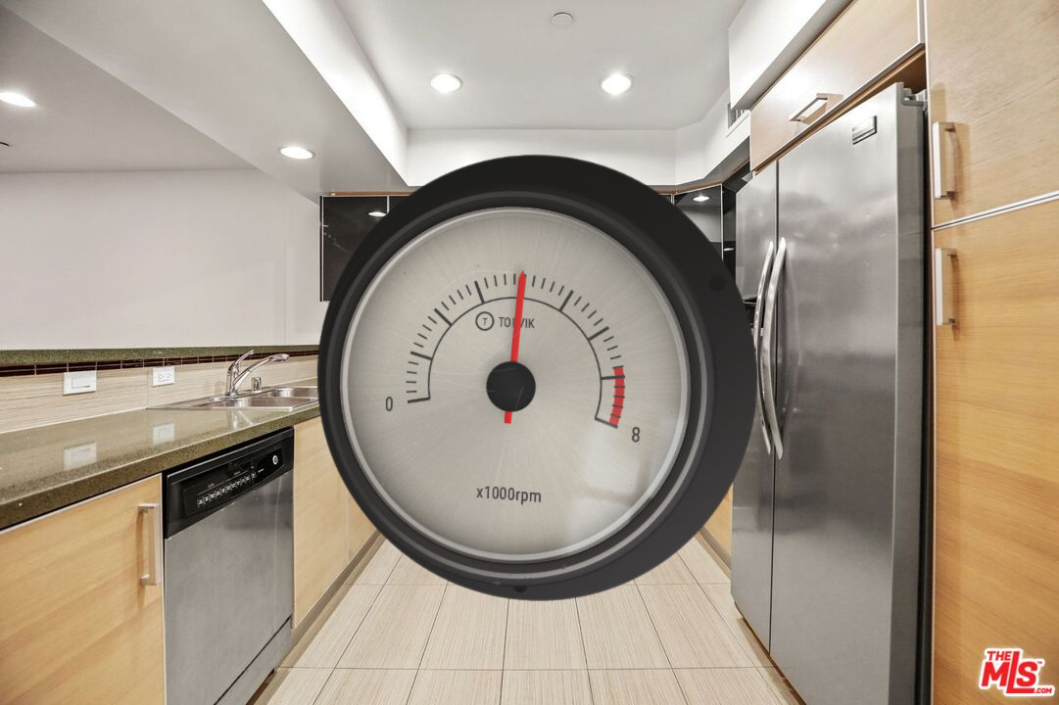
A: 4000,rpm
